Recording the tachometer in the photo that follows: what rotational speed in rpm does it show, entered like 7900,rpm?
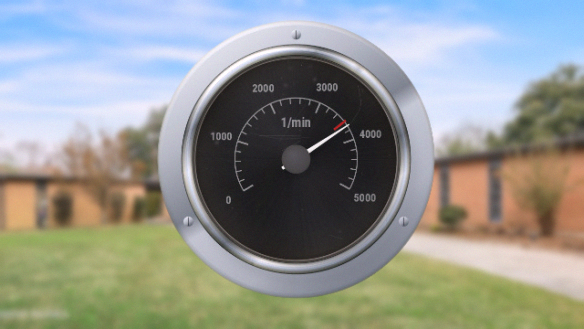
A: 3700,rpm
